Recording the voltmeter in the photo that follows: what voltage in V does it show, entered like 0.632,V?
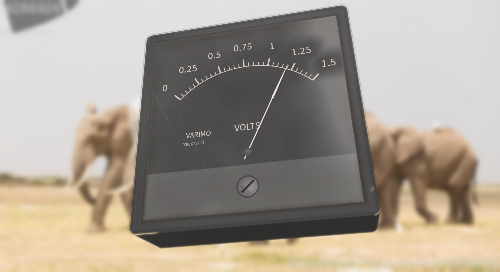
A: 1.2,V
